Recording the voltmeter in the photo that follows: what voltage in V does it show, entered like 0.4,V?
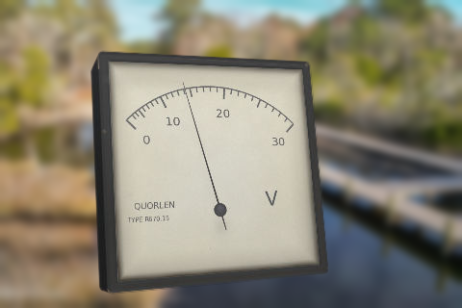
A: 14,V
